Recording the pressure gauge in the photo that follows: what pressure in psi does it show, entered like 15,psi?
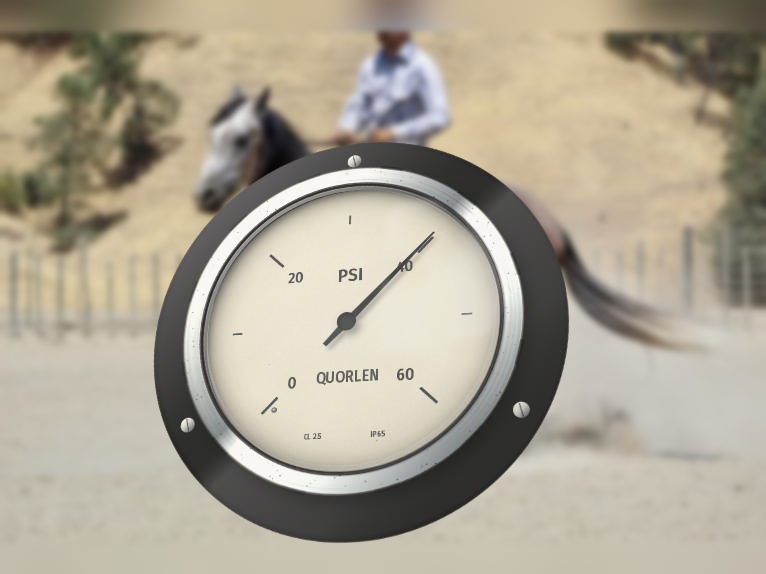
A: 40,psi
